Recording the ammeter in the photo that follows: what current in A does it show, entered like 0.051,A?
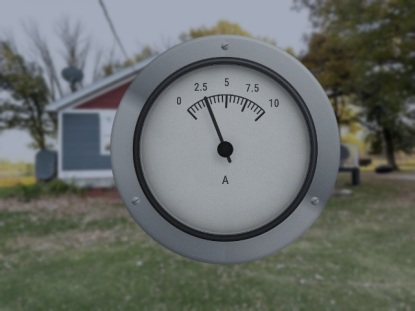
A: 2.5,A
